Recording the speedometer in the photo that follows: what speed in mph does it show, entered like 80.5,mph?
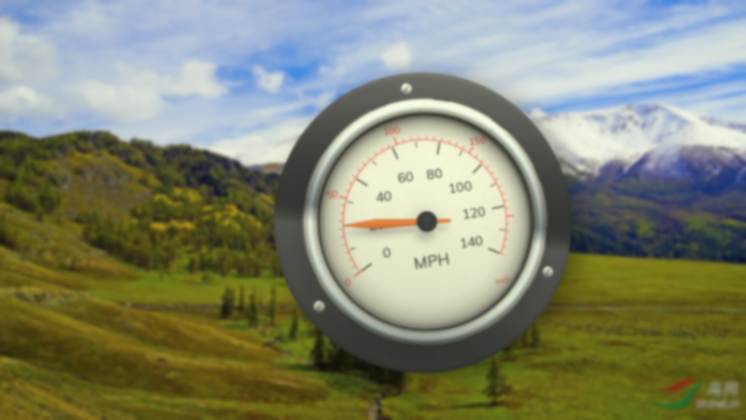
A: 20,mph
